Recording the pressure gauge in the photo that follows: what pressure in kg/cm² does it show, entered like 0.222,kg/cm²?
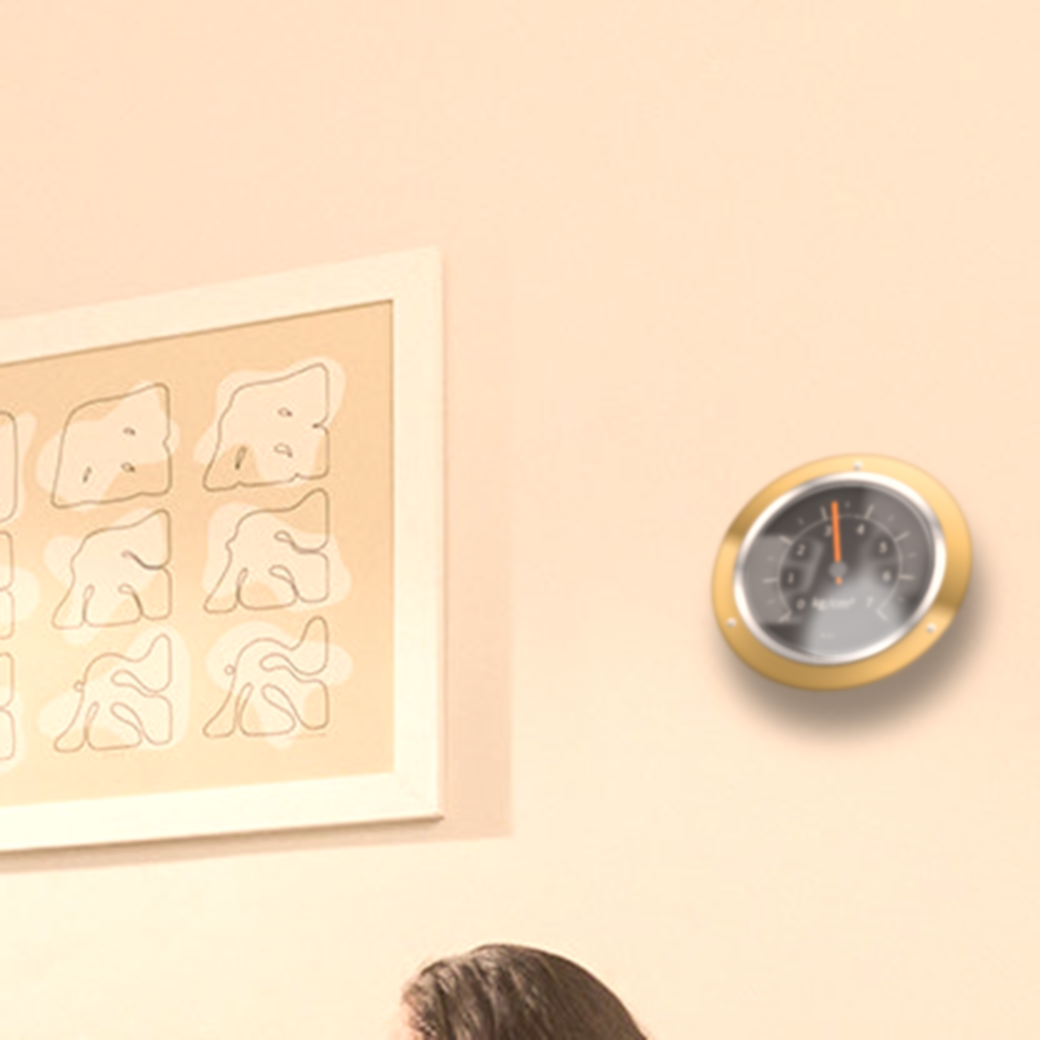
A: 3.25,kg/cm²
